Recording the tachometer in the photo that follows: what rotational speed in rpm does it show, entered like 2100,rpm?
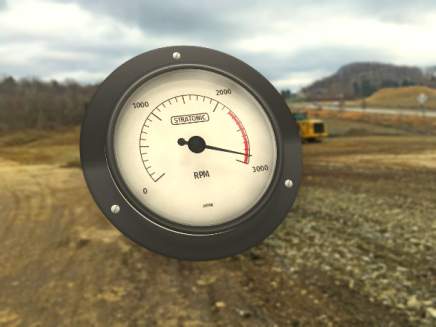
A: 2900,rpm
